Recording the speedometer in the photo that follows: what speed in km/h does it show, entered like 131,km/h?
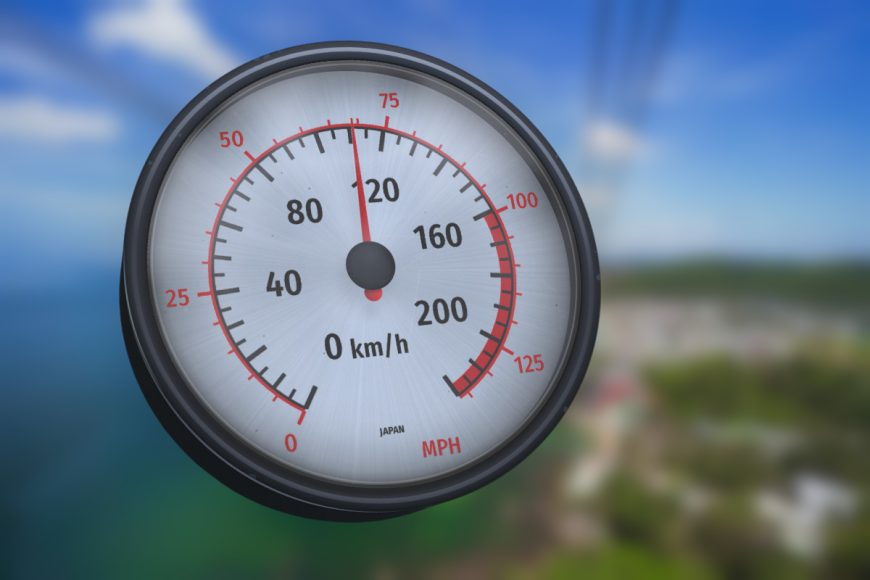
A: 110,km/h
